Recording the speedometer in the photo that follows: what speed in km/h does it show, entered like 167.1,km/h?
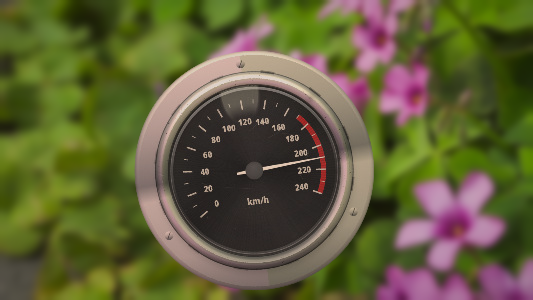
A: 210,km/h
